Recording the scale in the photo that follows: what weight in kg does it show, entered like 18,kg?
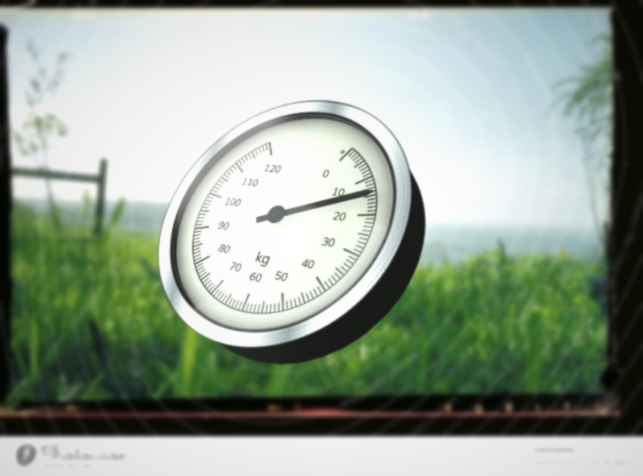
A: 15,kg
